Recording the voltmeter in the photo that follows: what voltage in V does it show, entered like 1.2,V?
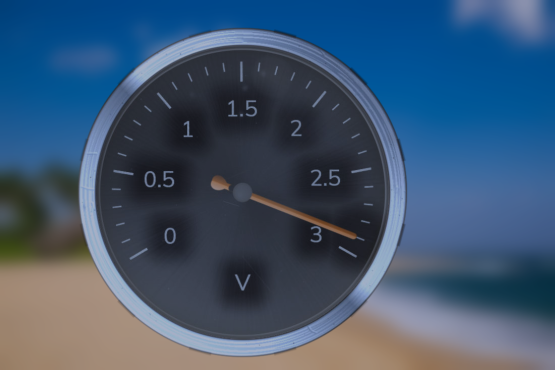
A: 2.9,V
